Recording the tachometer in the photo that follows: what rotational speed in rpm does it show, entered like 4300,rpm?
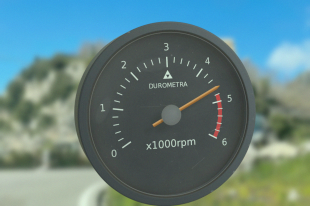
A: 4600,rpm
